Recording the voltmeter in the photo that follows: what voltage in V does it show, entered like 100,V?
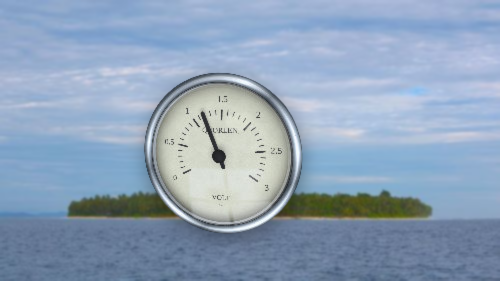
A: 1.2,V
